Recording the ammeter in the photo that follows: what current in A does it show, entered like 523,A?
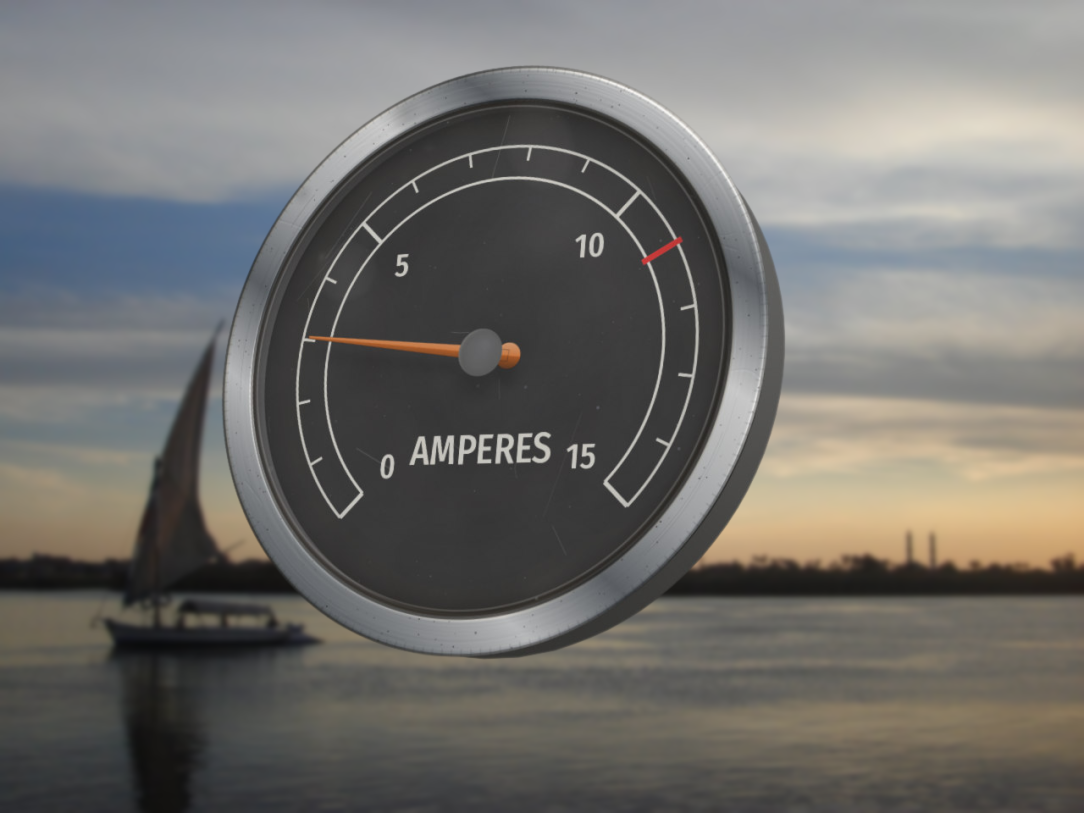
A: 3,A
